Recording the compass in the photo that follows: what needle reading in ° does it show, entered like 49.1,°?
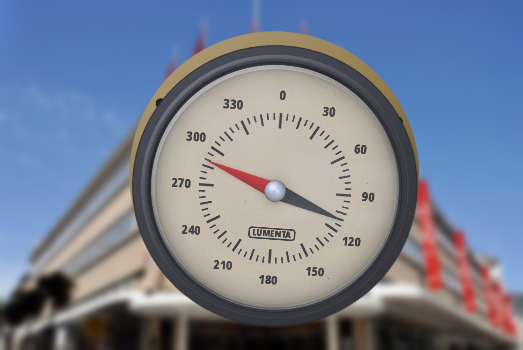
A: 290,°
